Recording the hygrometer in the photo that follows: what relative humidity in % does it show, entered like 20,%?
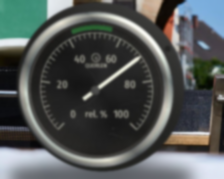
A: 70,%
